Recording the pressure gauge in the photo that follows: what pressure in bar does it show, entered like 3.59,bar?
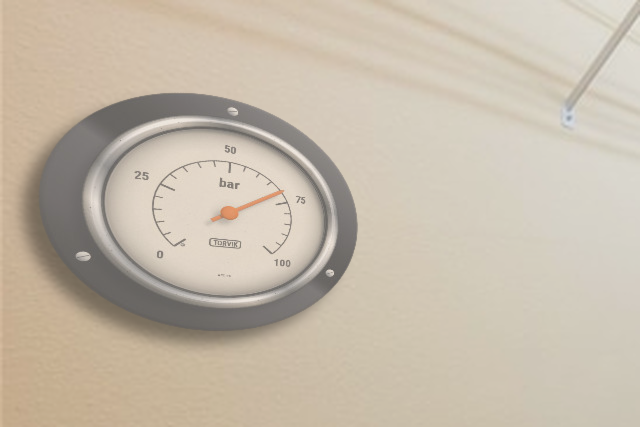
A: 70,bar
